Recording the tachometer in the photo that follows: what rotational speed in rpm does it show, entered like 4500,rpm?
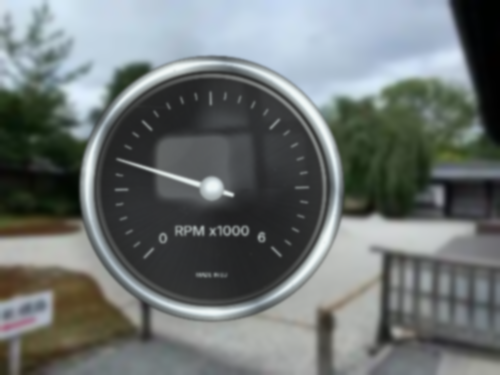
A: 1400,rpm
